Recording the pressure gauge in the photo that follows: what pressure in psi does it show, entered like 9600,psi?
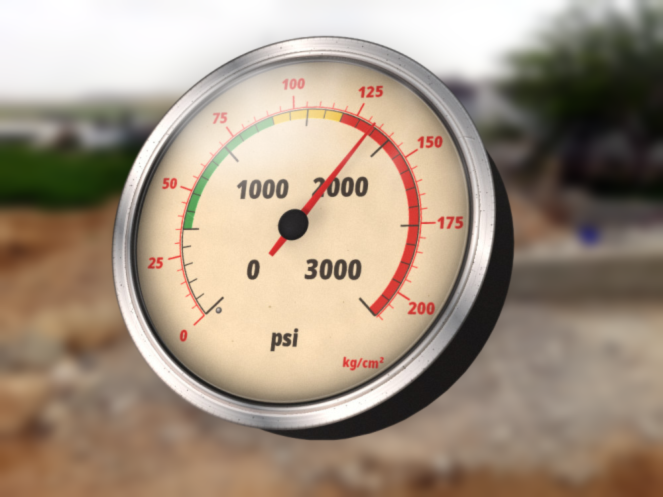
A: 1900,psi
